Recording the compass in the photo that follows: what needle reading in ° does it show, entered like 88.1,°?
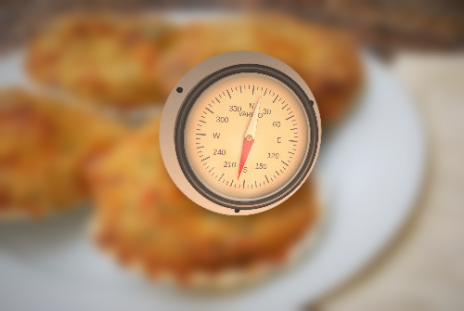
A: 190,°
